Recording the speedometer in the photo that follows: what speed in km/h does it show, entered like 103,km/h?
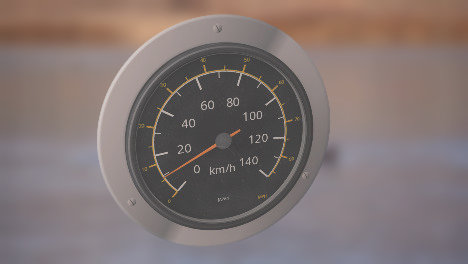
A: 10,km/h
